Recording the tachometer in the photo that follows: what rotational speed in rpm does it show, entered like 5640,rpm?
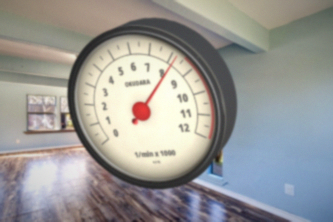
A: 8250,rpm
